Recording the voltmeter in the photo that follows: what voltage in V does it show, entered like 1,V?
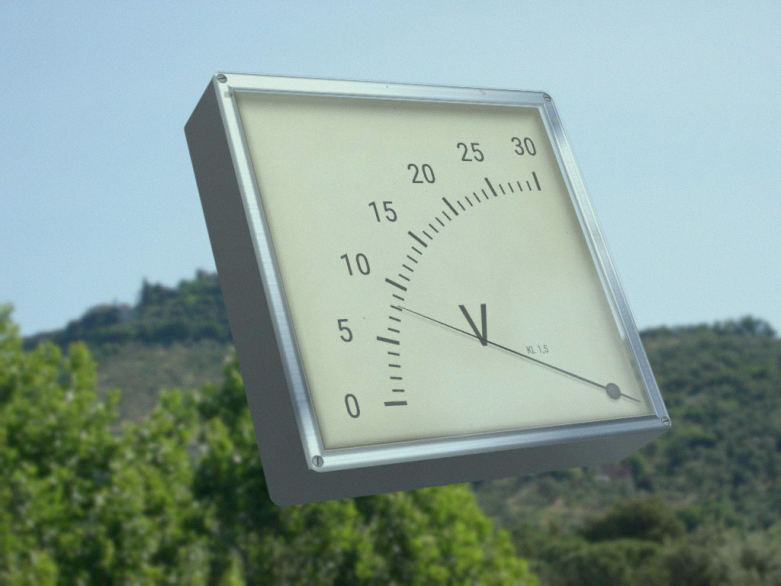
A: 8,V
